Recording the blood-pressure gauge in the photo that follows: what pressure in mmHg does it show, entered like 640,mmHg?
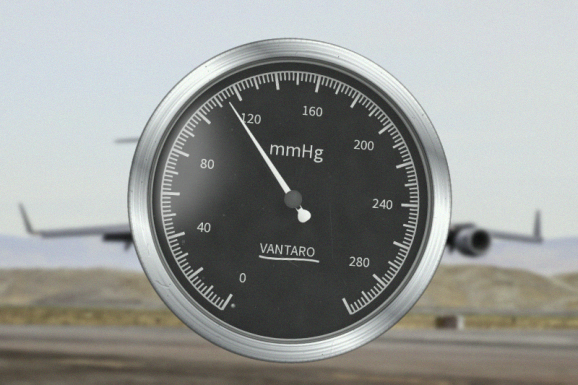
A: 114,mmHg
